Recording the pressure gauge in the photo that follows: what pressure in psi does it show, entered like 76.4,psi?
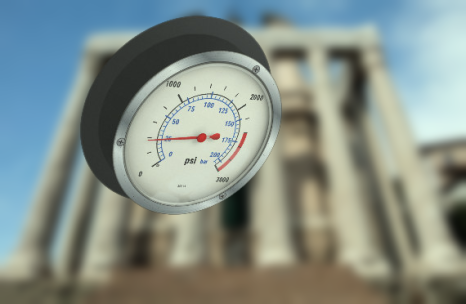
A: 400,psi
